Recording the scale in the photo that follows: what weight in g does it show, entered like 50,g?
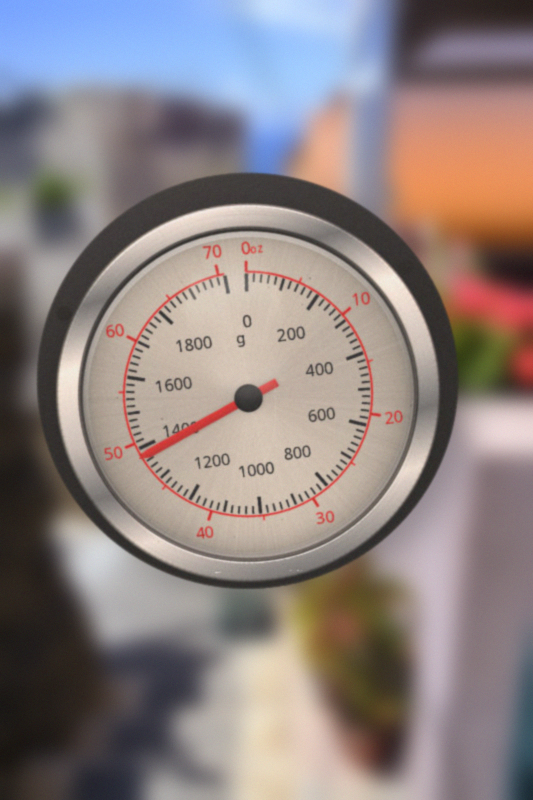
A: 1380,g
